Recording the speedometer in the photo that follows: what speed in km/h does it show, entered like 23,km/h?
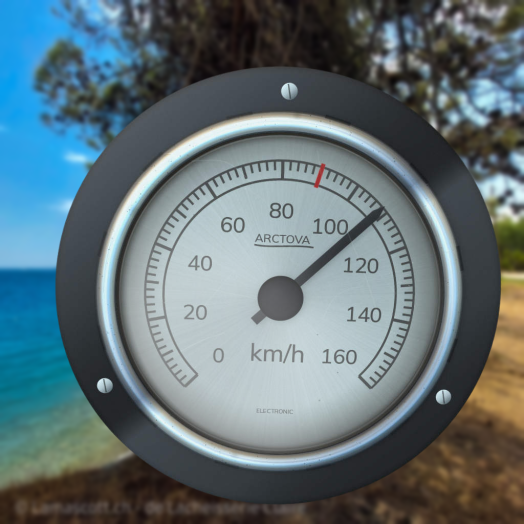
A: 108,km/h
